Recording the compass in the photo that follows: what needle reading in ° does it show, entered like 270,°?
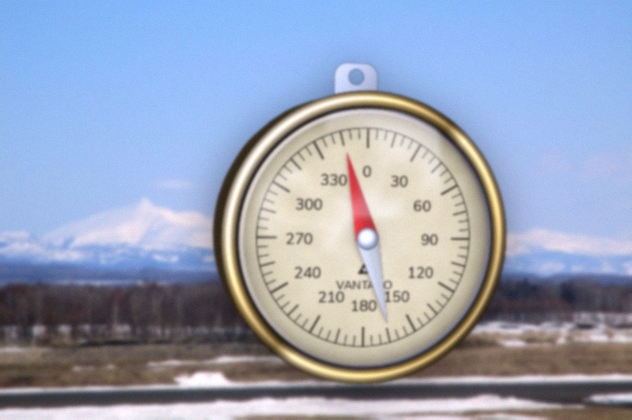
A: 345,°
